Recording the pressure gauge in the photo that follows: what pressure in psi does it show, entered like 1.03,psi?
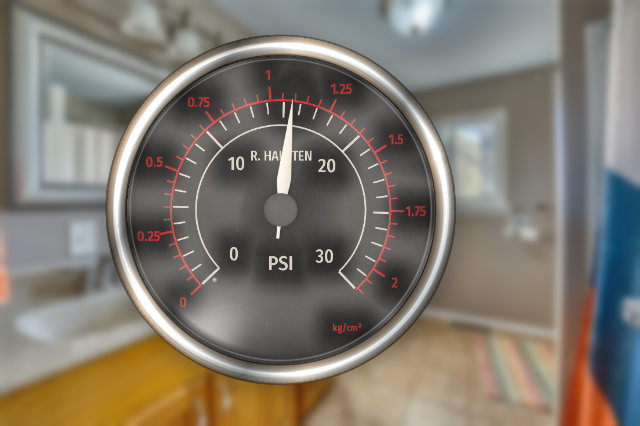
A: 15.5,psi
